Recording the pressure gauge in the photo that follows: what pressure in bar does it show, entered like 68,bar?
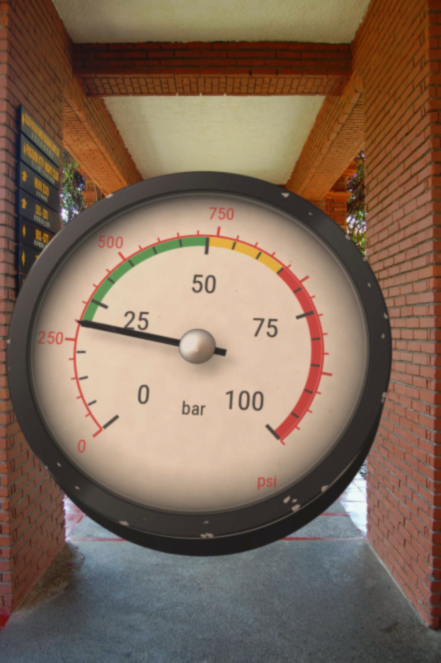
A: 20,bar
